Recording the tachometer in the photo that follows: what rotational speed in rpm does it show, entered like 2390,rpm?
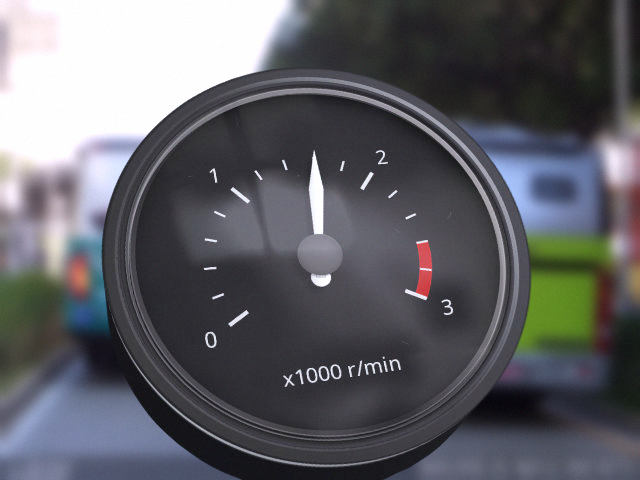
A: 1600,rpm
